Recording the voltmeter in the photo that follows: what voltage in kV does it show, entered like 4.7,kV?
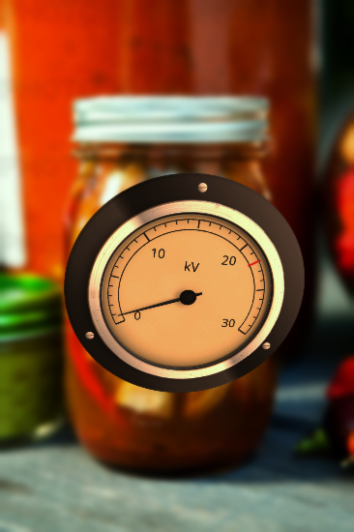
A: 1,kV
